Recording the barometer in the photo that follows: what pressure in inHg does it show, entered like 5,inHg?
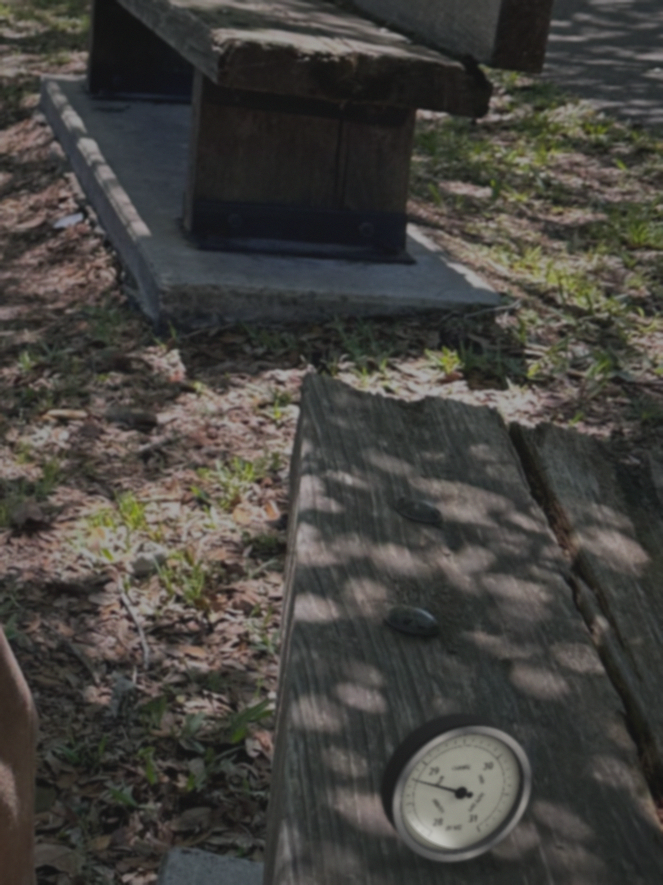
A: 28.8,inHg
